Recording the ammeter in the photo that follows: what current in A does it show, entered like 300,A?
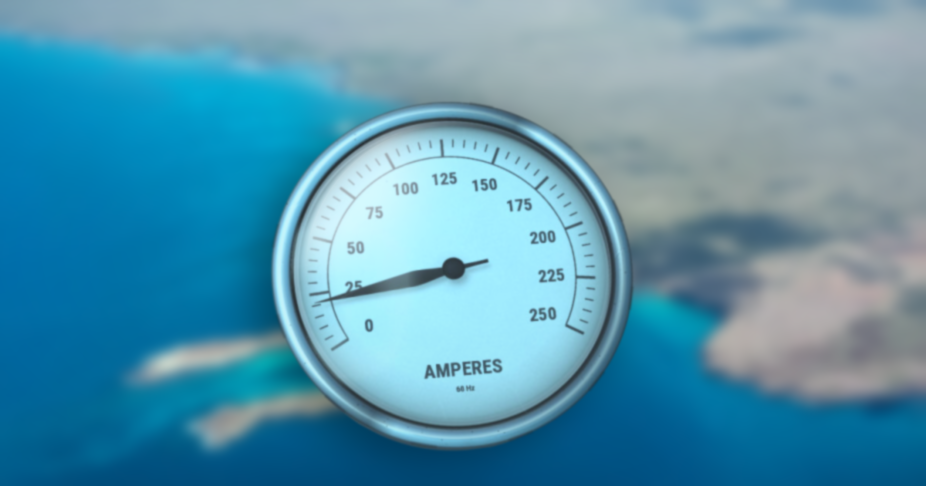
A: 20,A
